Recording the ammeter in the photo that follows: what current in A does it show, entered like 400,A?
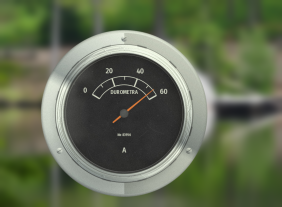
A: 55,A
